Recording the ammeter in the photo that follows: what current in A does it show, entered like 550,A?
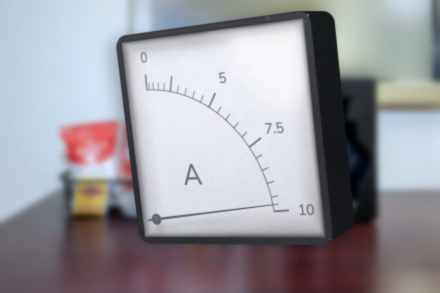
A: 9.75,A
